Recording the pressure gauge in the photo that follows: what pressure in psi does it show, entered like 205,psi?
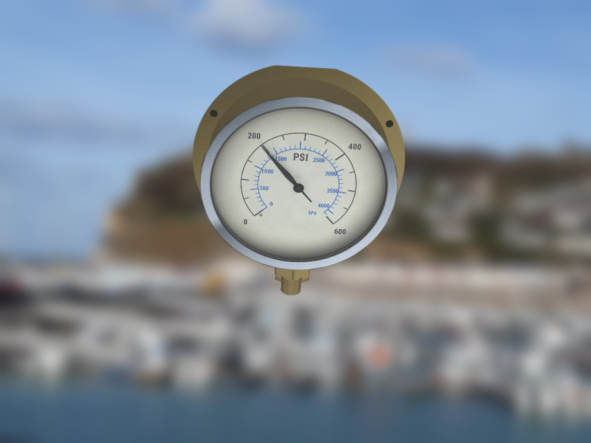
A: 200,psi
